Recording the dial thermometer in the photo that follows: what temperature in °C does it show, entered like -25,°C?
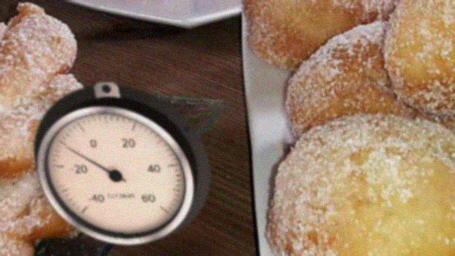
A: -10,°C
